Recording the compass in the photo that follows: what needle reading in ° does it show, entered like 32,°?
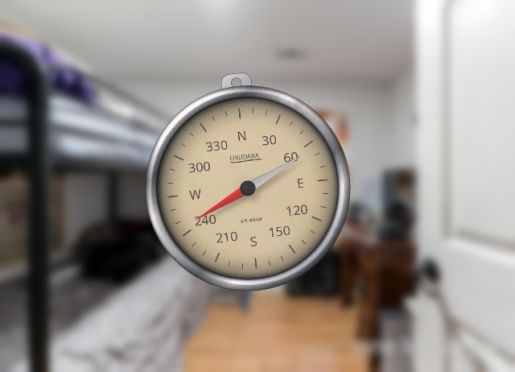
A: 245,°
